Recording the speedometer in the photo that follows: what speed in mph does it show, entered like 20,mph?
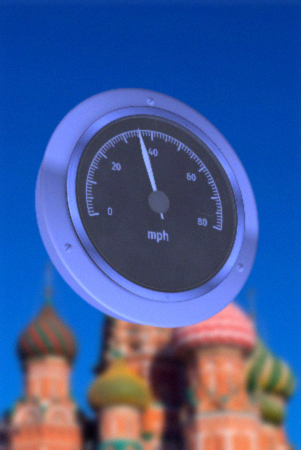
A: 35,mph
